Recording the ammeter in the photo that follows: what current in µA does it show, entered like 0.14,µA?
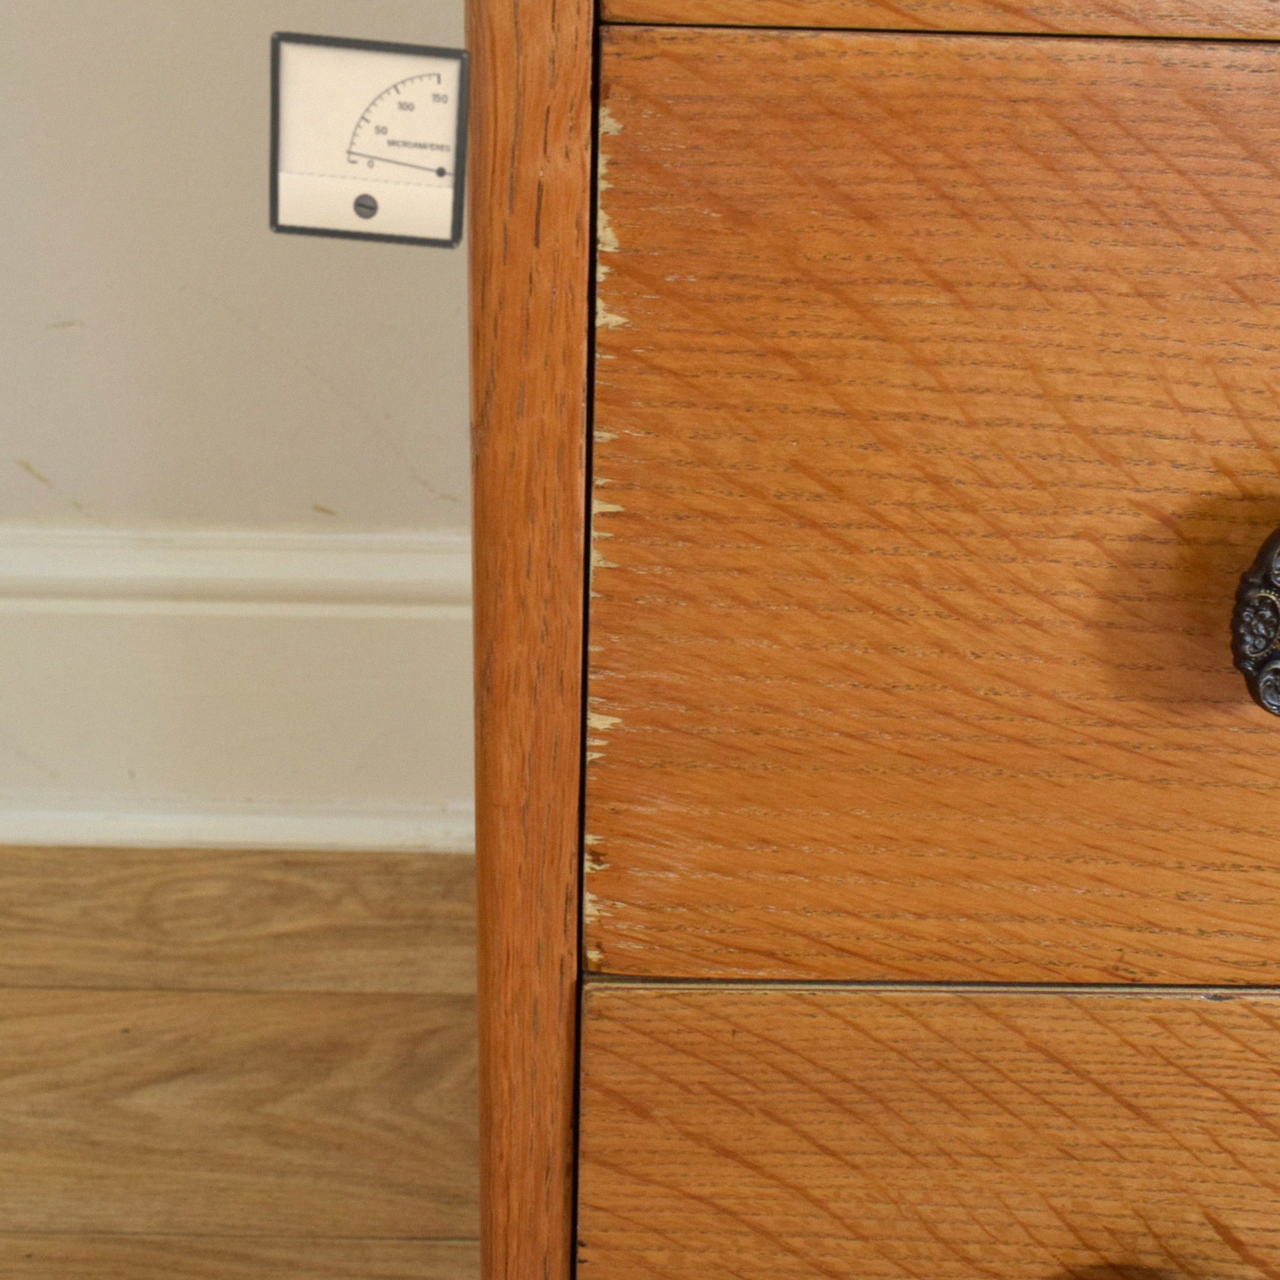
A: 10,µA
